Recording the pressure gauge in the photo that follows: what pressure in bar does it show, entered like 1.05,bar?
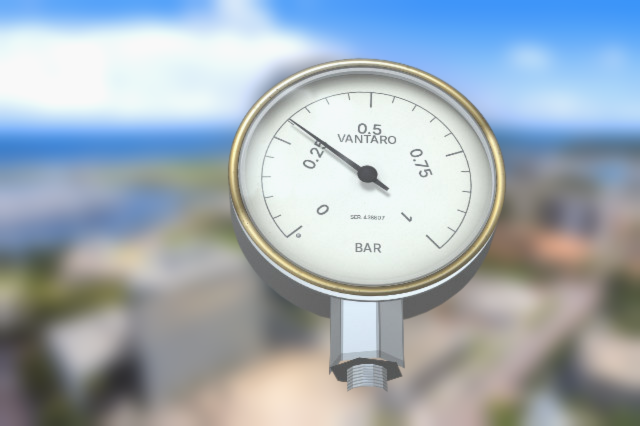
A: 0.3,bar
